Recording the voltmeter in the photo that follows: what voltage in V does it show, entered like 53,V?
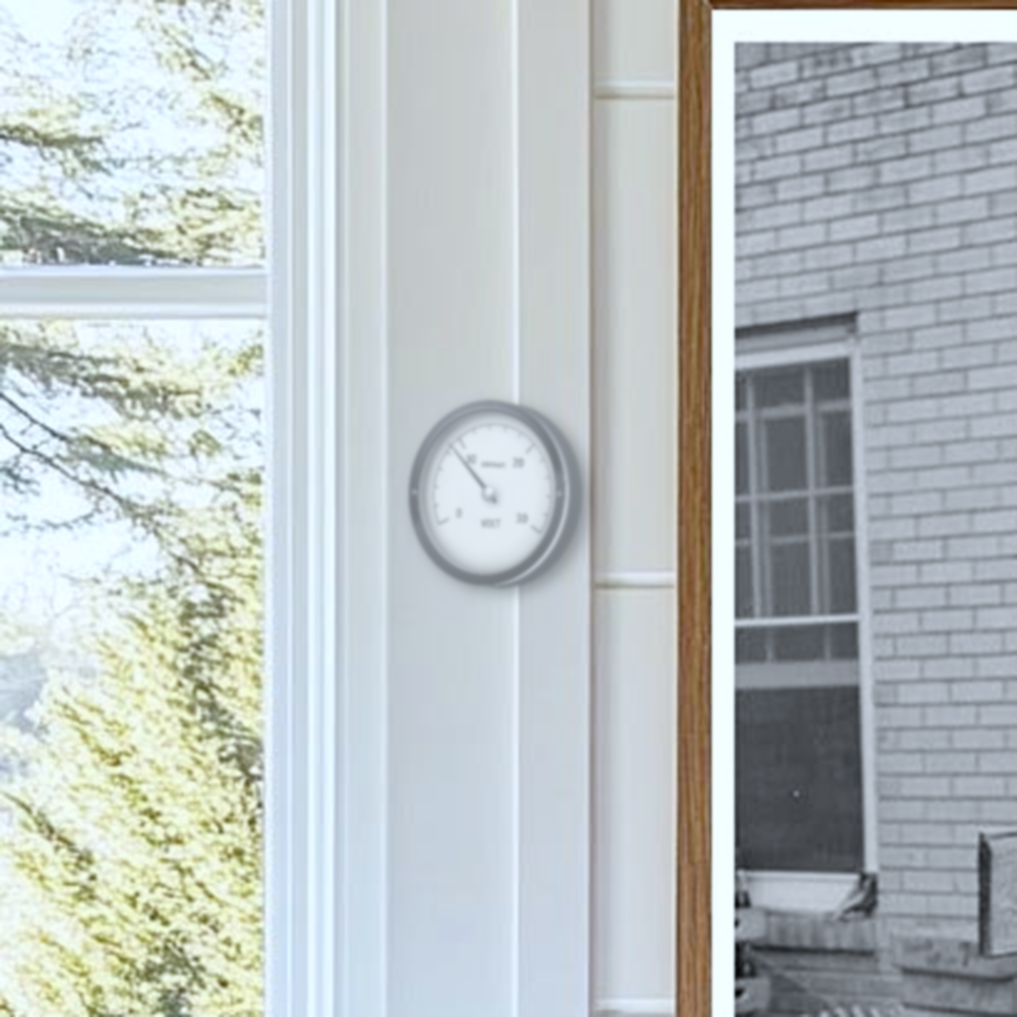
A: 9,V
